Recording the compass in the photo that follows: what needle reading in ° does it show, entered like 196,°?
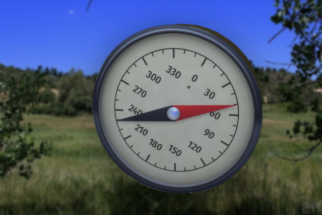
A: 50,°
